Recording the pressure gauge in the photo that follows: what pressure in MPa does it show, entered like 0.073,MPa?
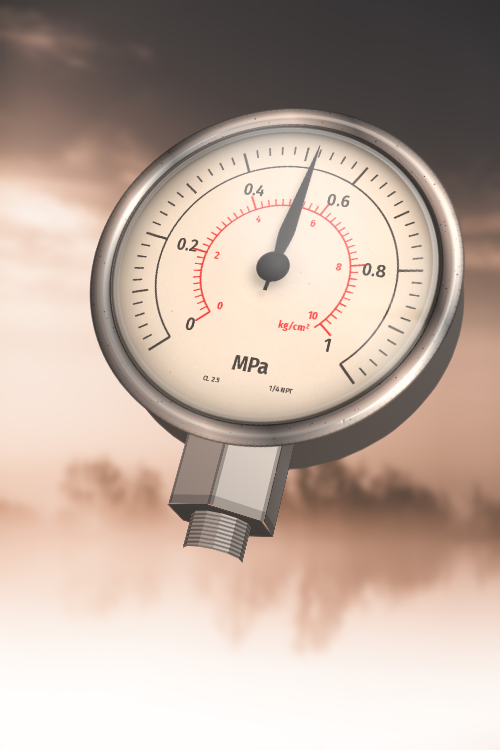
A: 0.52,MPa
